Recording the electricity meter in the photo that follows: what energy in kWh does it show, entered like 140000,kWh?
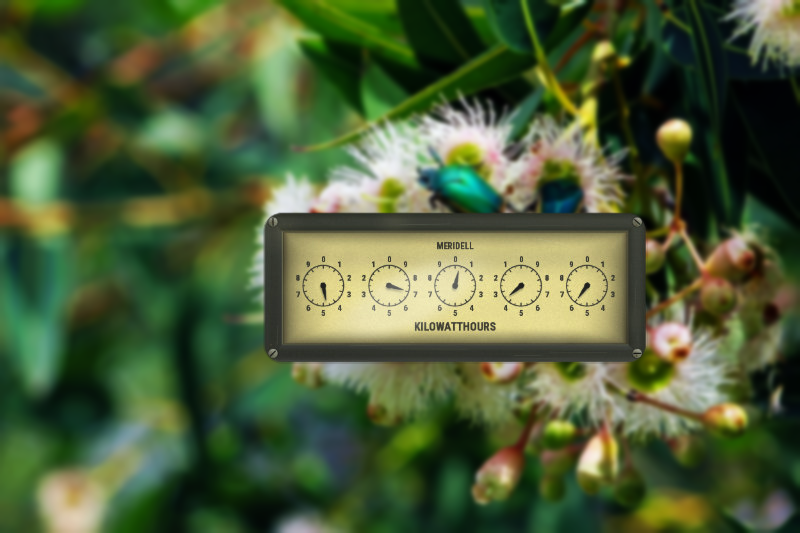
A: 47036,kWh
